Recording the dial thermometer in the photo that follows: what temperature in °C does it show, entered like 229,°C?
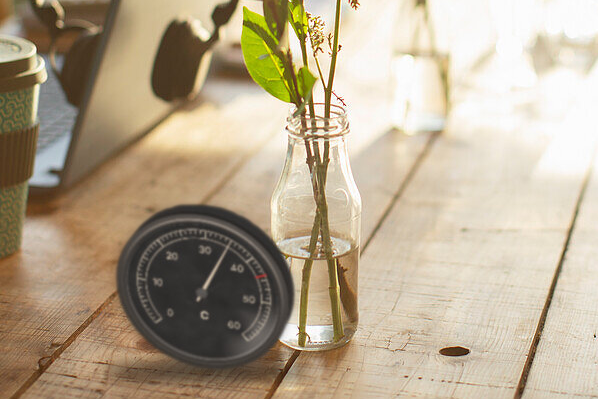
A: 35,°C
